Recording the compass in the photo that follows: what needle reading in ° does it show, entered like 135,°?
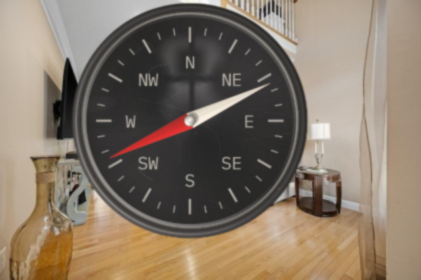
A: 245,°
